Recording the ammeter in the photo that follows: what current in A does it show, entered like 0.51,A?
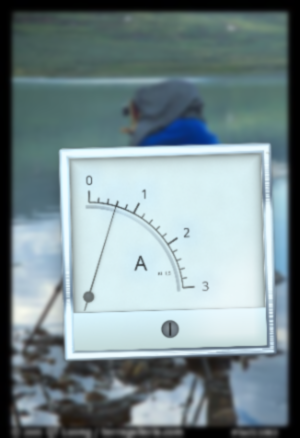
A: 0.6,A
